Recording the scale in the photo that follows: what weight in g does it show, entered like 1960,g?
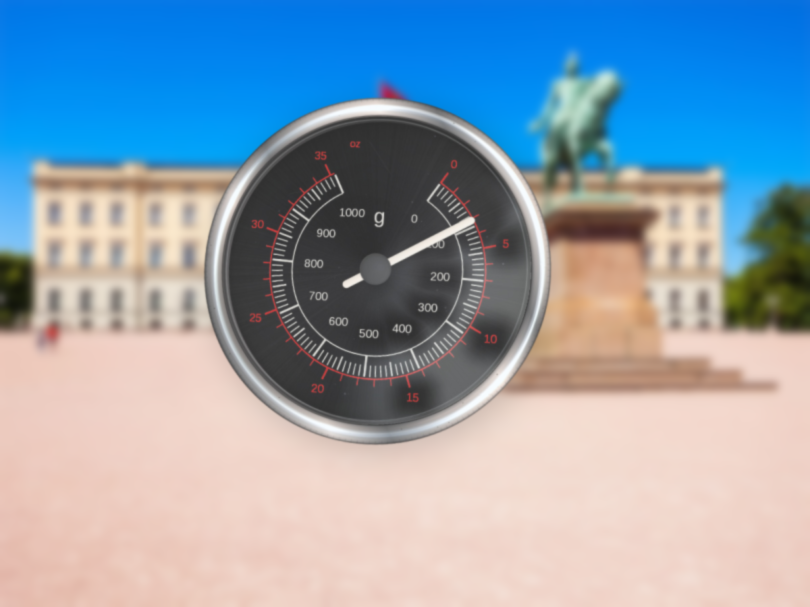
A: 90,g
